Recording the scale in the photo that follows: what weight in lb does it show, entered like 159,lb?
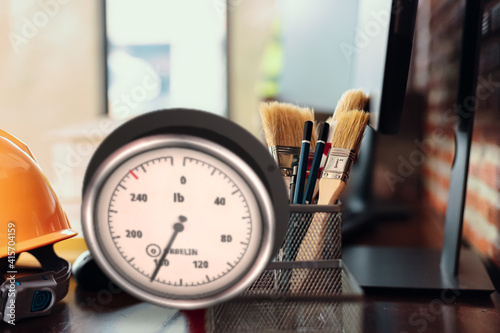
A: 160,lb
